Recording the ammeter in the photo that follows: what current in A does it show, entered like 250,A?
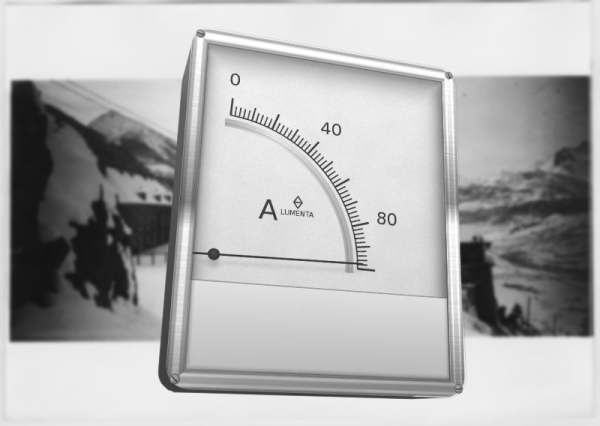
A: 98,A
